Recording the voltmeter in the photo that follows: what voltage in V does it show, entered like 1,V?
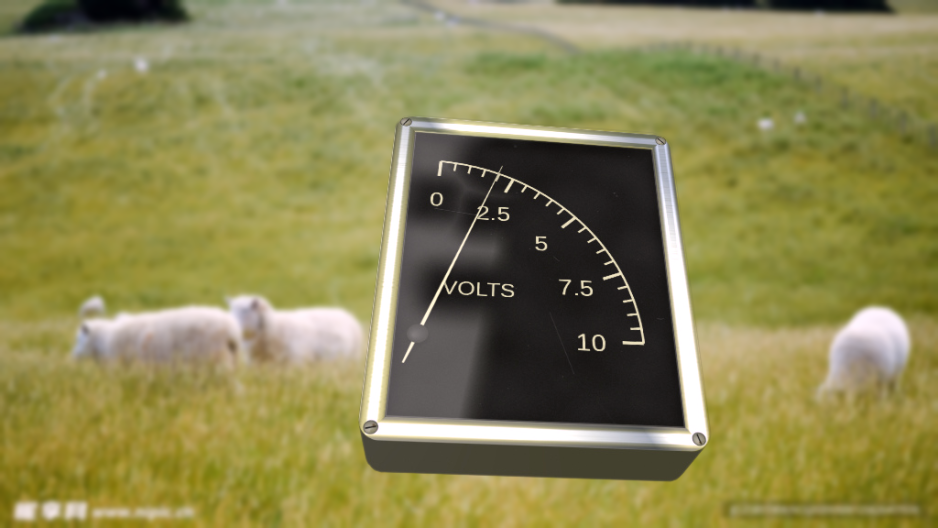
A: 2,V
